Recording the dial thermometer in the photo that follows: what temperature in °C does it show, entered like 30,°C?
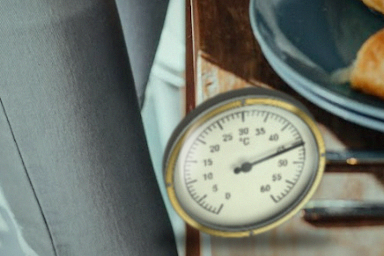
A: 45,°C
